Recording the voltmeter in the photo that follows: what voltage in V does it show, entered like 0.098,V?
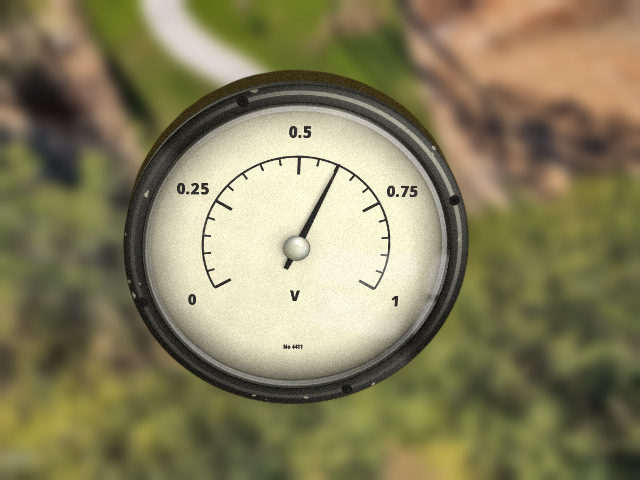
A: 0.6,V
